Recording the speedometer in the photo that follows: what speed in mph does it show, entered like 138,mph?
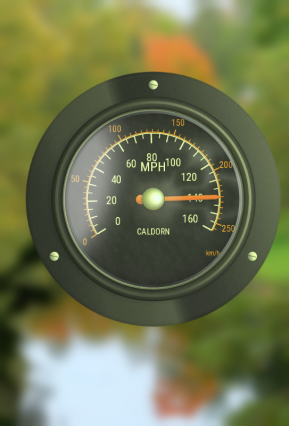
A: 140,mph
